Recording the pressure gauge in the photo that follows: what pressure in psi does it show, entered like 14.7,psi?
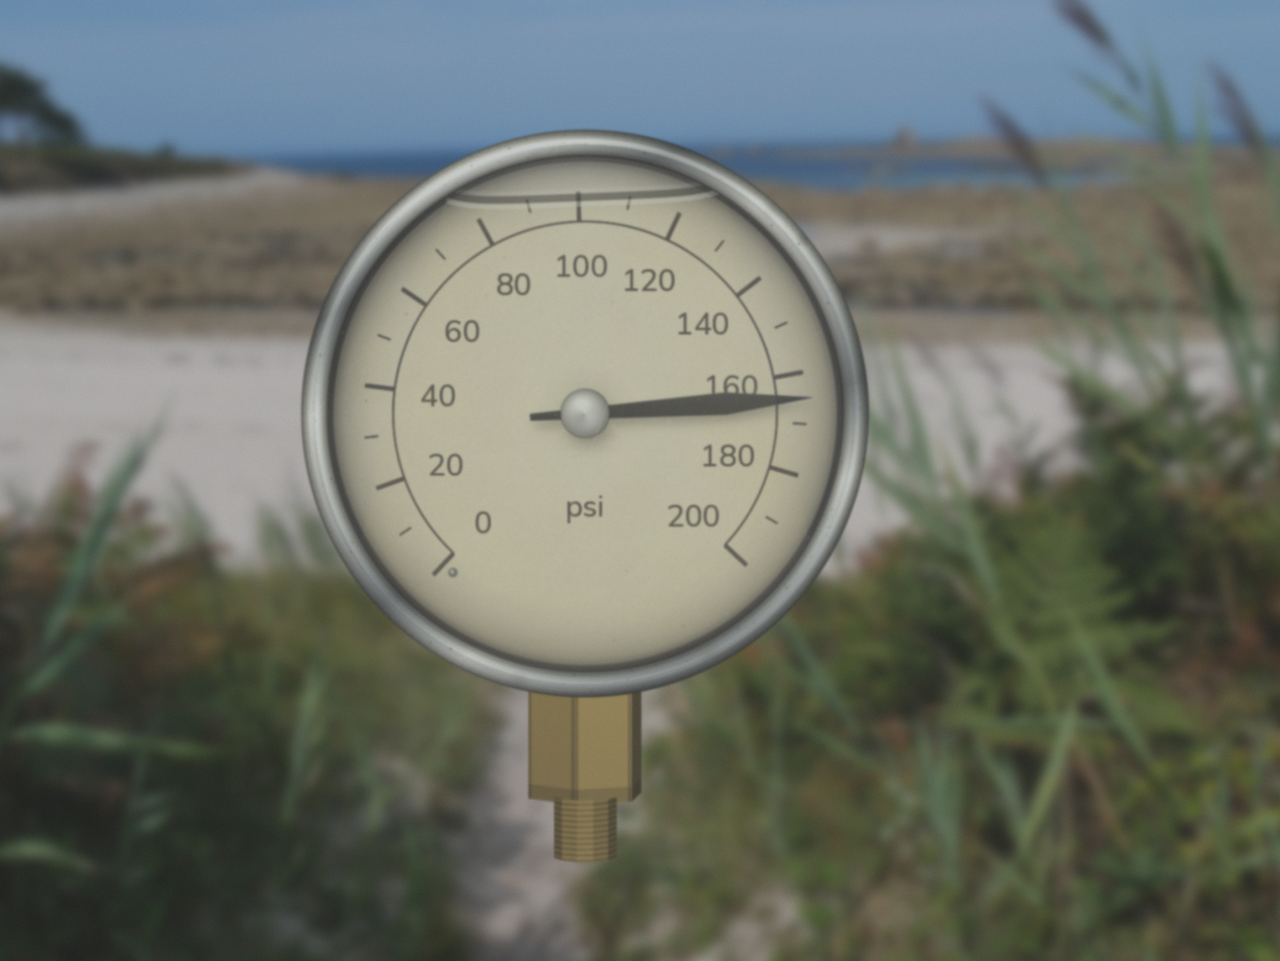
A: 165,psi
